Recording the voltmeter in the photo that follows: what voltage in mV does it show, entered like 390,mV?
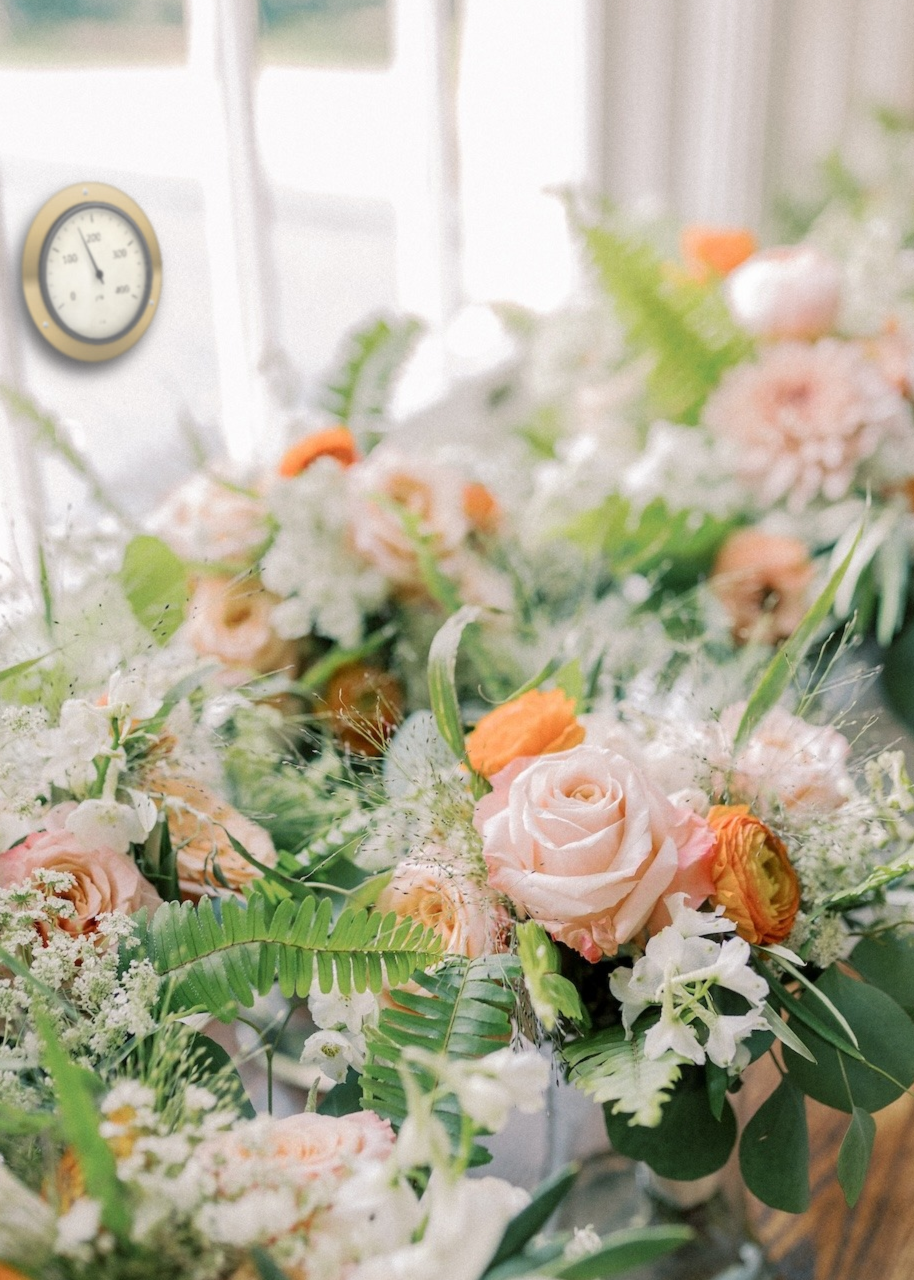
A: 160,mV
